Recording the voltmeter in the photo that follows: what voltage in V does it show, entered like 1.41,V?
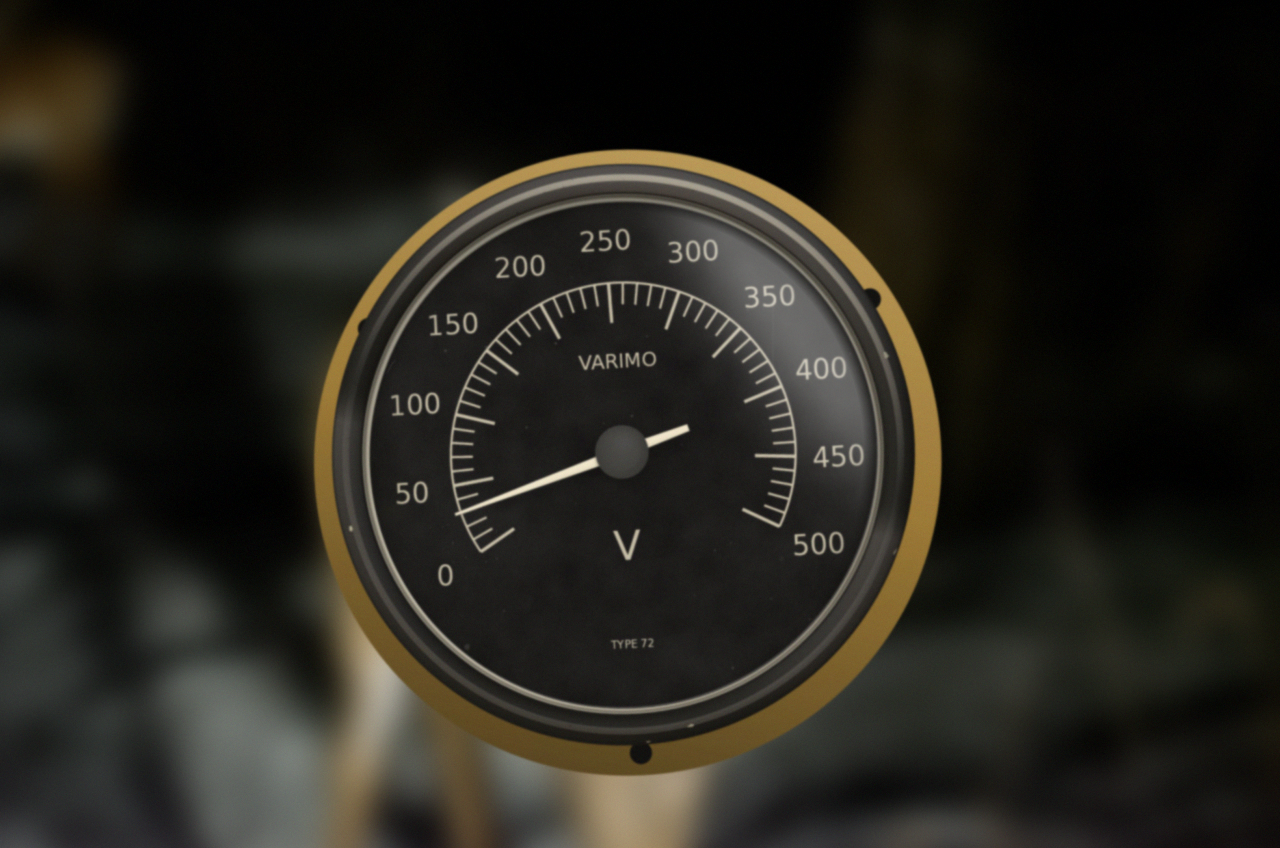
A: 30,V
